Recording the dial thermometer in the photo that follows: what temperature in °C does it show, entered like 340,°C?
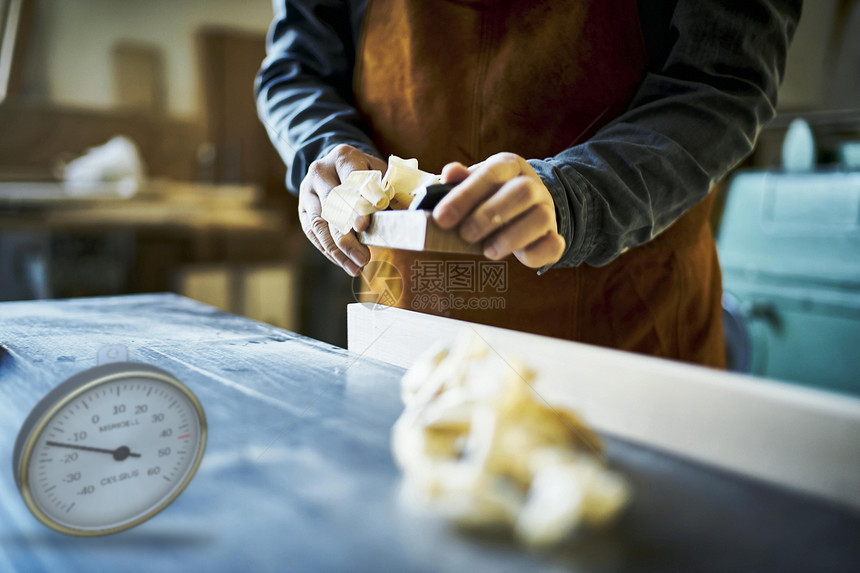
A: -14,°C
